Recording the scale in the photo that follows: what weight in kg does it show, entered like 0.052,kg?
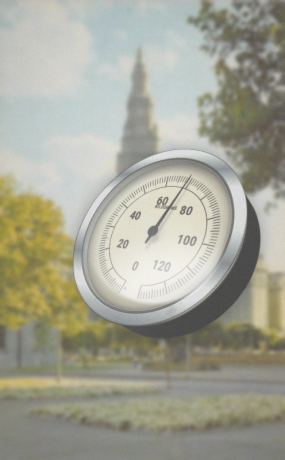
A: 70,kg
